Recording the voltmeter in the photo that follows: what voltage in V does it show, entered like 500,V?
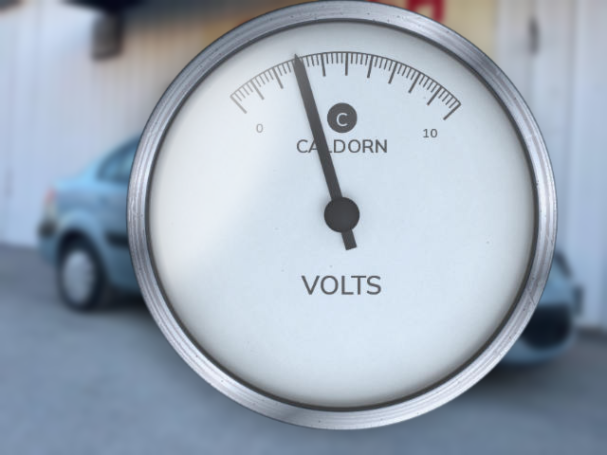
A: 3,V
